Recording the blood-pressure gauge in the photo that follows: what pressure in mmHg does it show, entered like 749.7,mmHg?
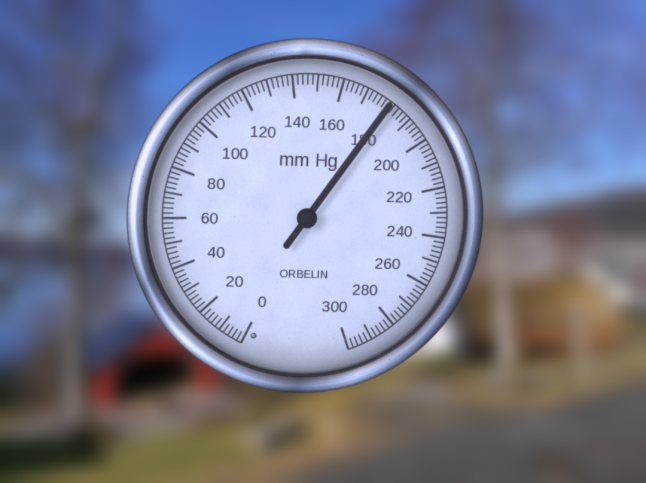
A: 180,mmHg
